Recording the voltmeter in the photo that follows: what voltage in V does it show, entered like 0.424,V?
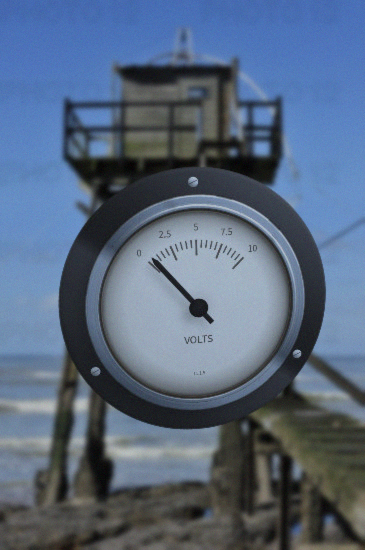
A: 0.5,V
